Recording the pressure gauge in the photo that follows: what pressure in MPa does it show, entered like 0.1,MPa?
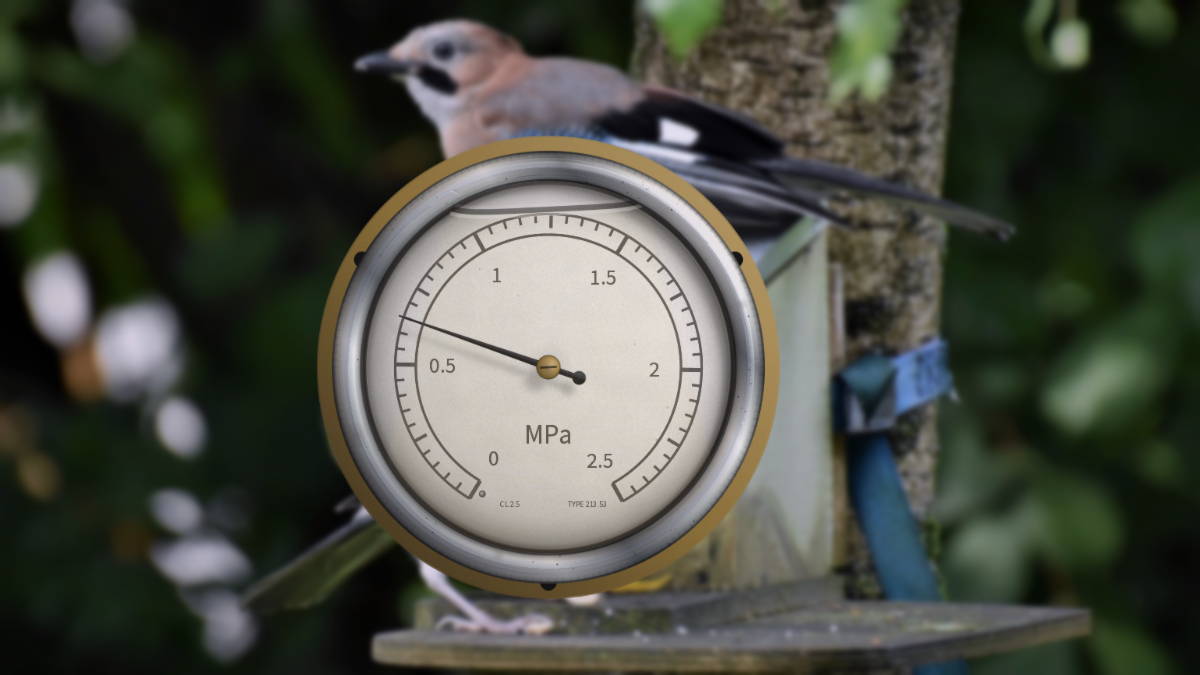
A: 0.65,MPa
